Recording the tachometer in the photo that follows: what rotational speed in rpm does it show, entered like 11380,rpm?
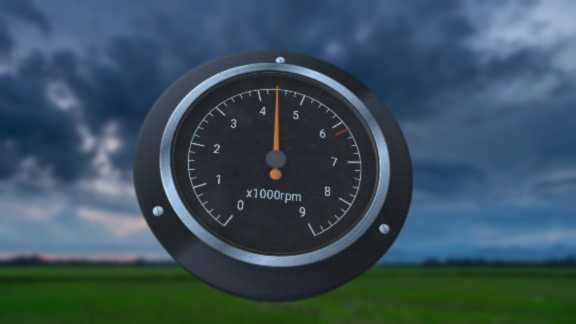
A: 4400,rpm
